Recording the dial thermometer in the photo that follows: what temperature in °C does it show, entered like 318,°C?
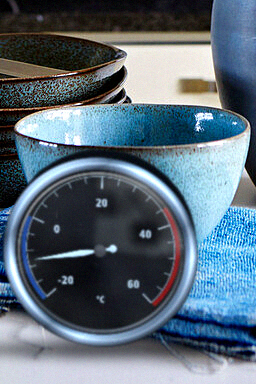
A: -10,°C
